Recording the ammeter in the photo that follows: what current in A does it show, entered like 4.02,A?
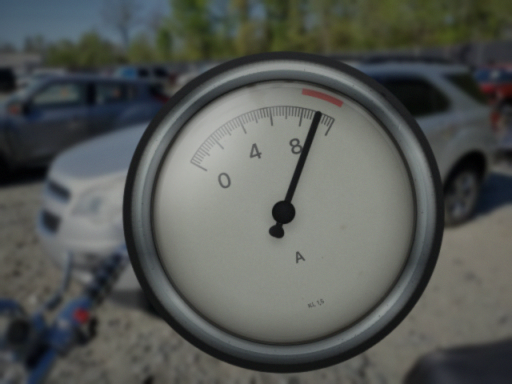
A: 9,A
